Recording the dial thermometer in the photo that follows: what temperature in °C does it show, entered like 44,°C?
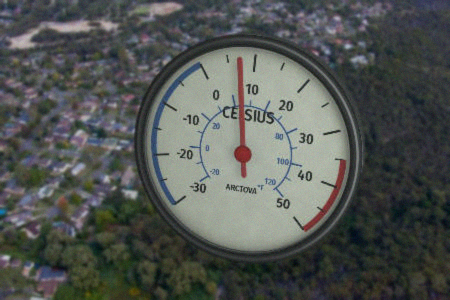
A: 7.5,°C
